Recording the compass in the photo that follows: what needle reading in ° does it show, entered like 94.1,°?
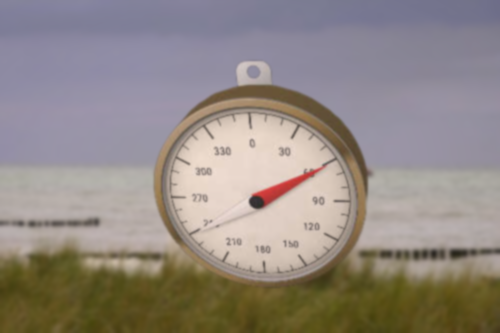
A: 60,°
